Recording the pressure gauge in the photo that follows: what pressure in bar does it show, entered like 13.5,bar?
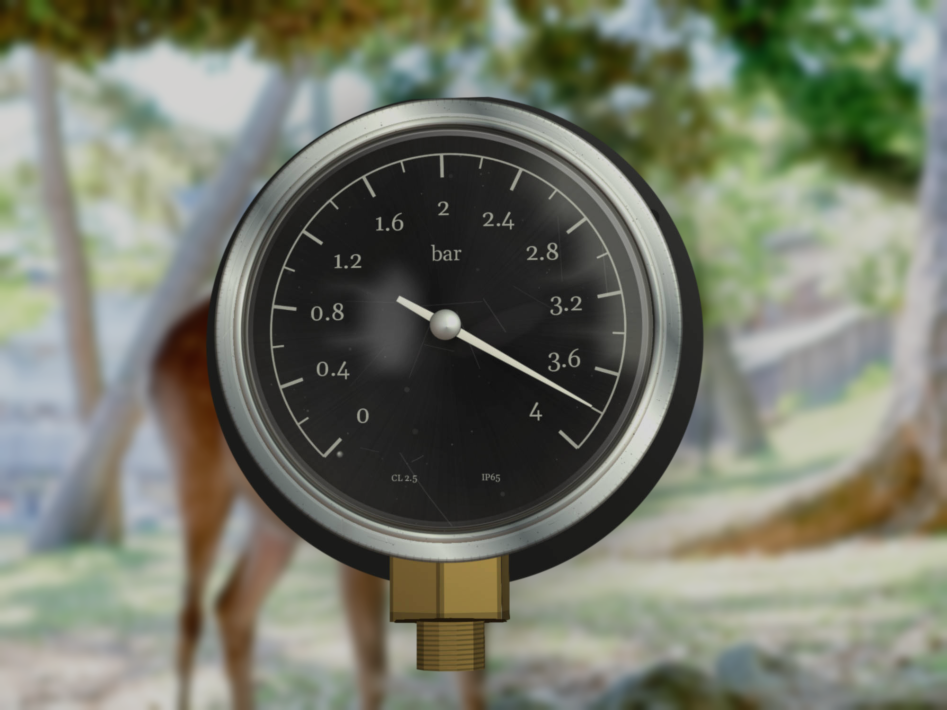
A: 3.8,bar
